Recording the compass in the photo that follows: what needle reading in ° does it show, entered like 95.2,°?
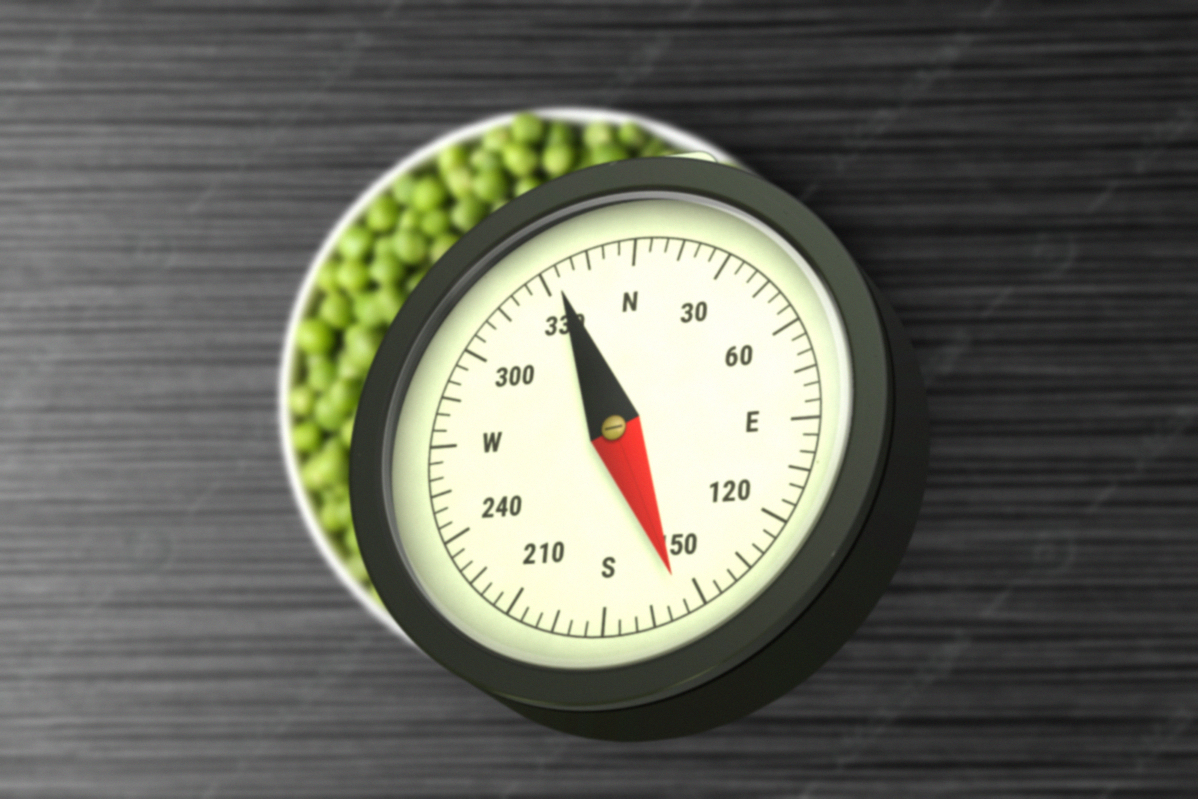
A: 155,°
